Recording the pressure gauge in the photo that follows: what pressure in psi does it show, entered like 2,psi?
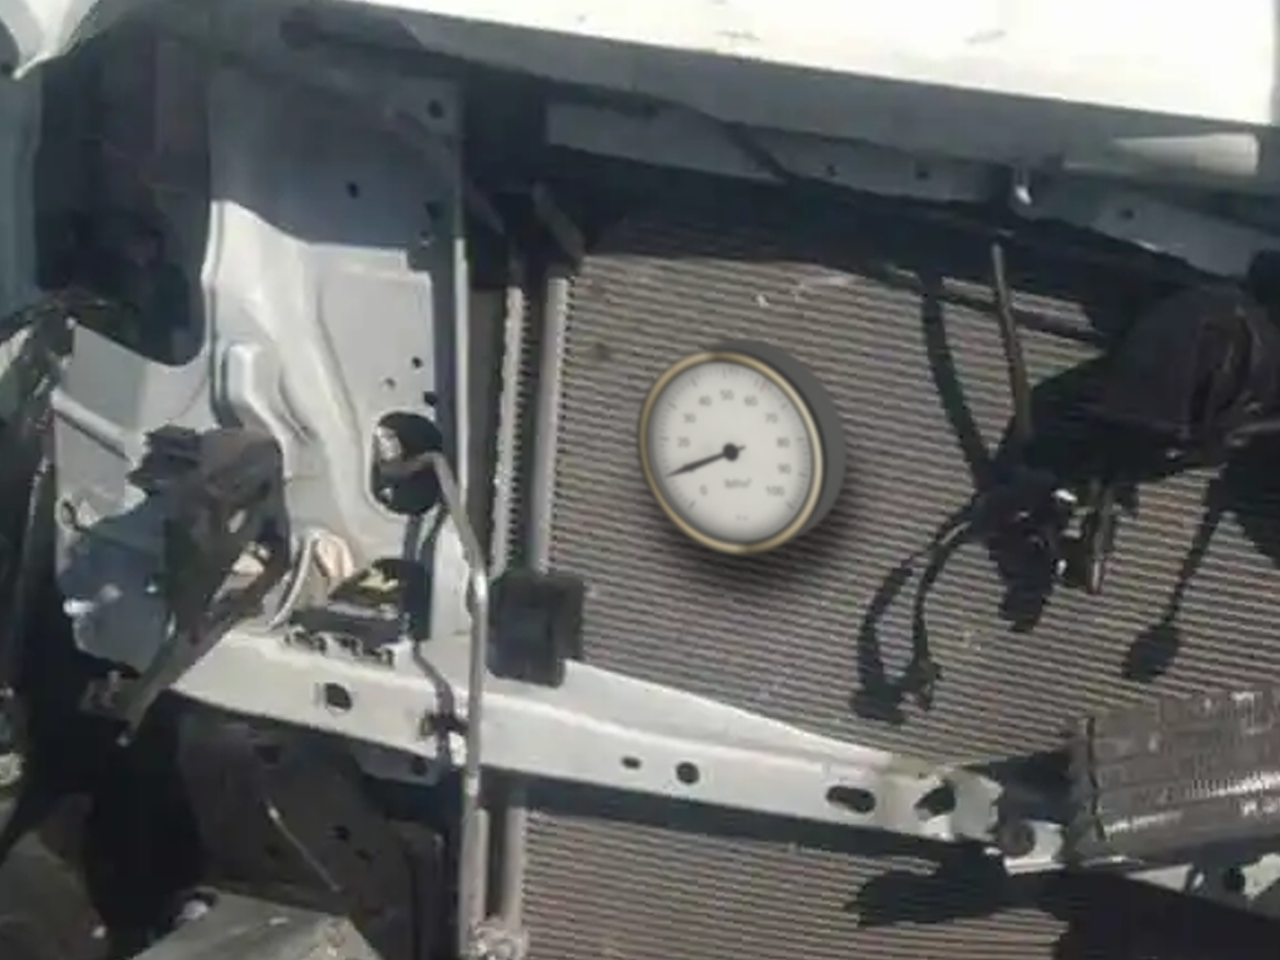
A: 10,psi
